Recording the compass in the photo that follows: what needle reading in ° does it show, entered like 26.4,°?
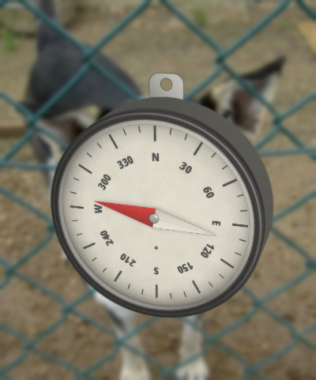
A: 280,°
